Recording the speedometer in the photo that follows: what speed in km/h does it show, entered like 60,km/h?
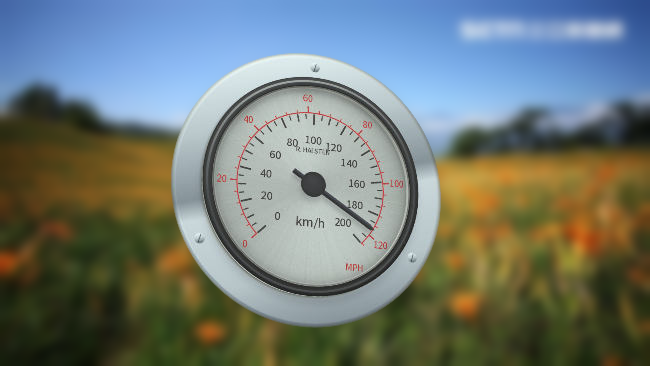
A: 190,km/h
